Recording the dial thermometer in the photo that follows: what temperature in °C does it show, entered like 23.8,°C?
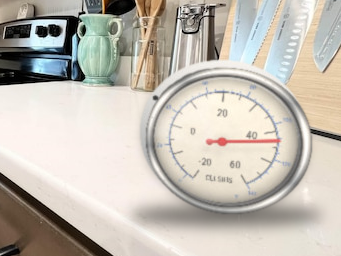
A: 42.5,°C
